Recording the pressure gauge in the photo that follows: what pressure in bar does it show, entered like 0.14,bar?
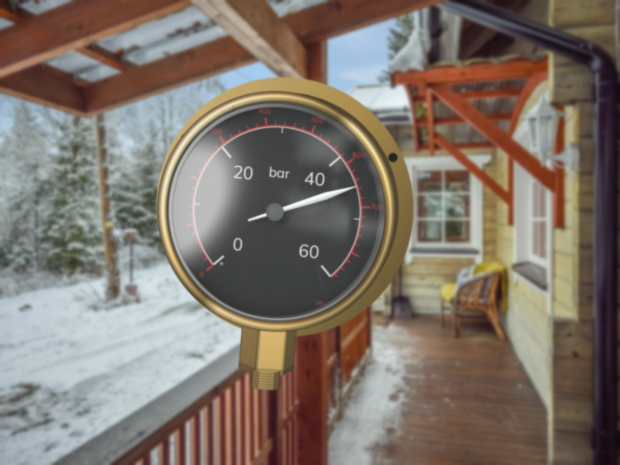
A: 45,bar
